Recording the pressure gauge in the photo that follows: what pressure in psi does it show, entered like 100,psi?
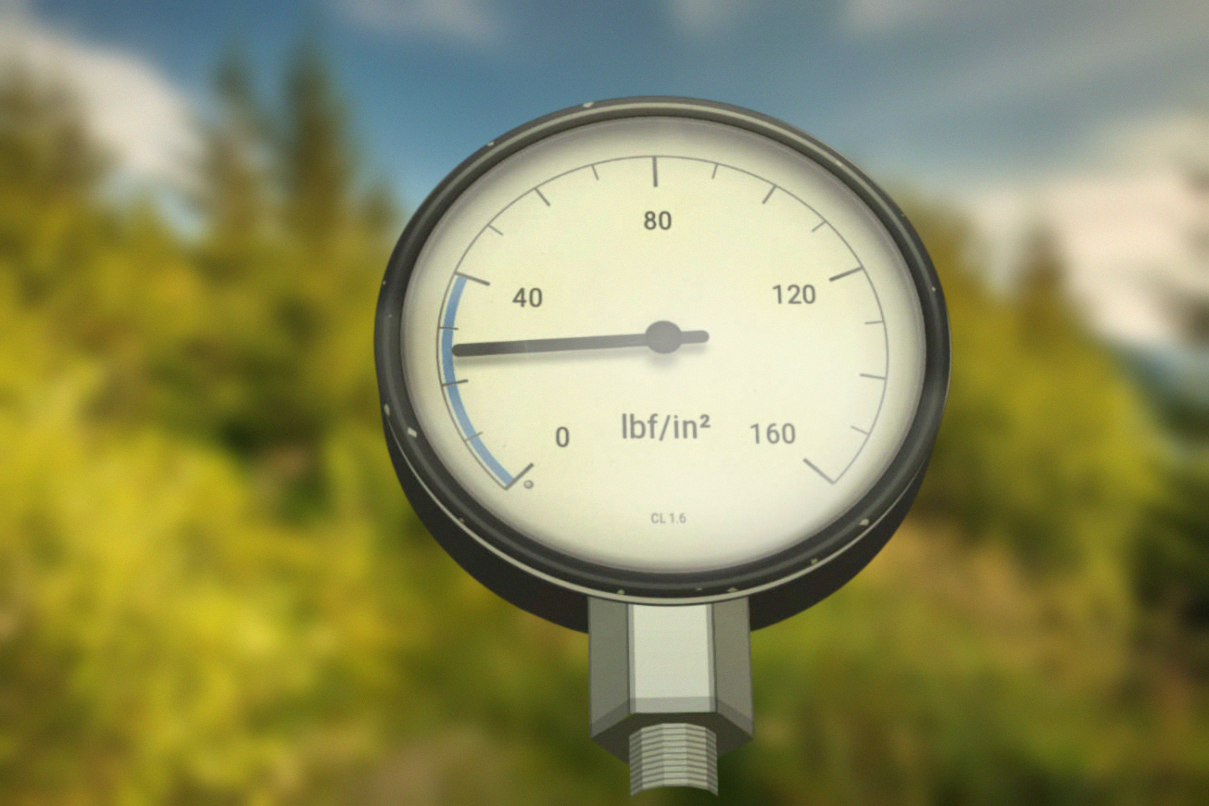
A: 25,psi
